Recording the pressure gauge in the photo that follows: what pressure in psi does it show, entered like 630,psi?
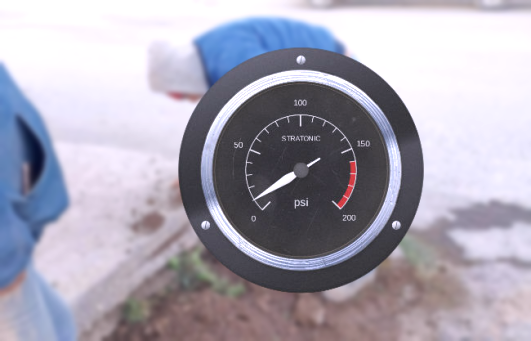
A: 10,psi
